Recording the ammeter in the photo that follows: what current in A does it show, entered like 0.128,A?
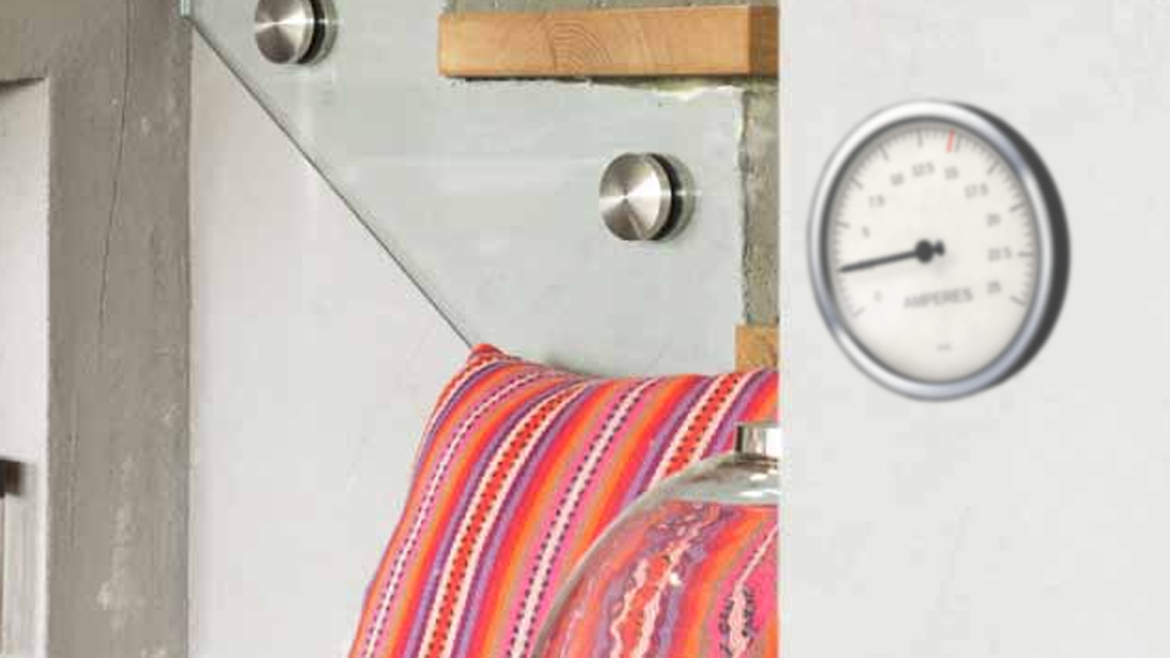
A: 2.5,A
